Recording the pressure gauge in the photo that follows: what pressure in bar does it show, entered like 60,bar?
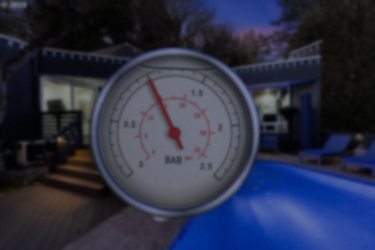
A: 1,bar
